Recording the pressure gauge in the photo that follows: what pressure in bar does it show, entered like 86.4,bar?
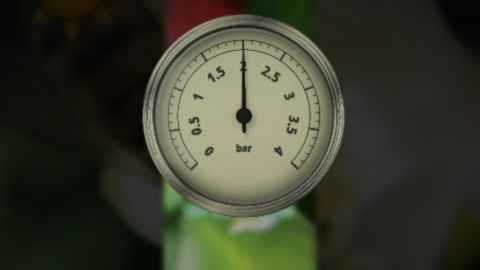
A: 2,bar
